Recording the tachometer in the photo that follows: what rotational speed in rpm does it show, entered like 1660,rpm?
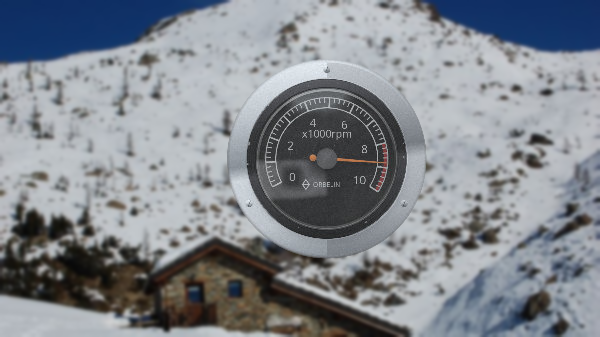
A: 8800,rpm
